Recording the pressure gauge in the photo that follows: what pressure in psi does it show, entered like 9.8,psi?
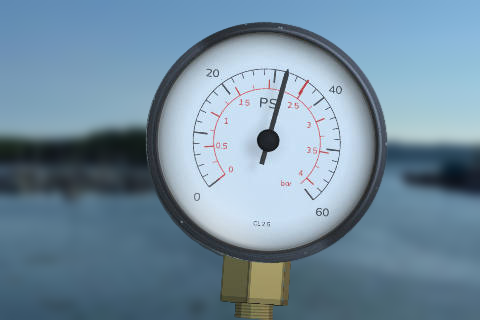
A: 32,psi
